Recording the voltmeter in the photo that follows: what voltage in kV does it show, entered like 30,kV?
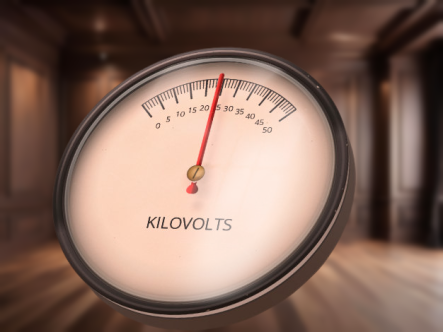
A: 25,kV
